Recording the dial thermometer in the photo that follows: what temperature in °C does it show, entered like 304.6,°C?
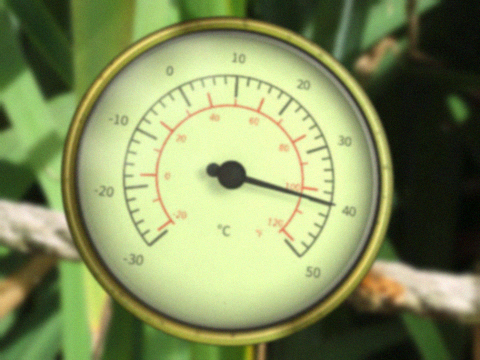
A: 40,°C
